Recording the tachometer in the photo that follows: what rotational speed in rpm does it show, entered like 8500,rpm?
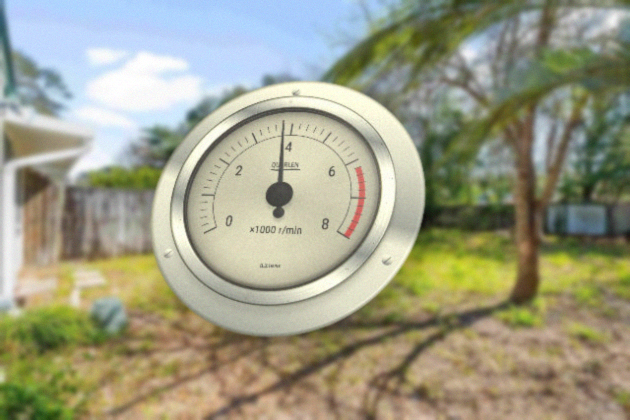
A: 3800,rpm
